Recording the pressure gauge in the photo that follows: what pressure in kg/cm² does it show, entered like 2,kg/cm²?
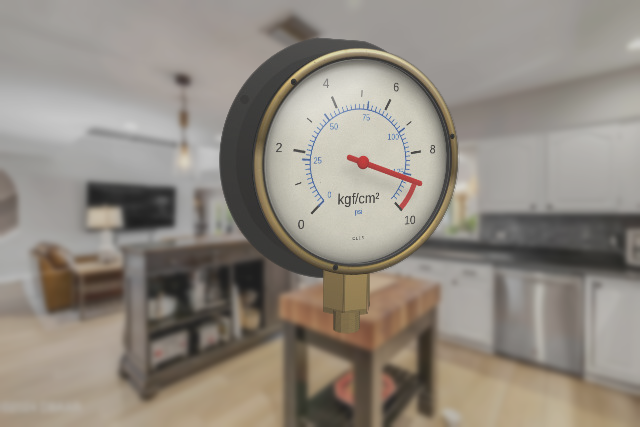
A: 9,kg/cm²
